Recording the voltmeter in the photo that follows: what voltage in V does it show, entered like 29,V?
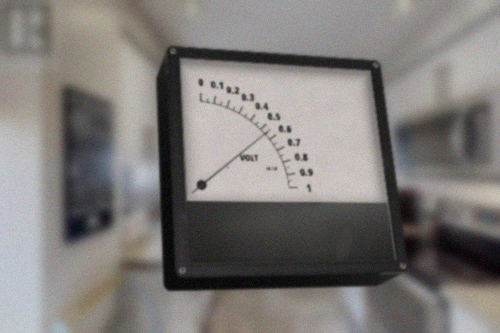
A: 0.55,V
